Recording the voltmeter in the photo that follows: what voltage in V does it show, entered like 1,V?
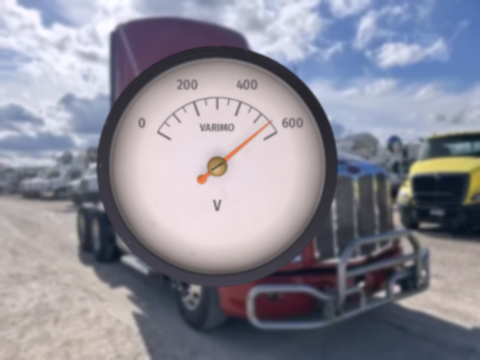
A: 550,V
